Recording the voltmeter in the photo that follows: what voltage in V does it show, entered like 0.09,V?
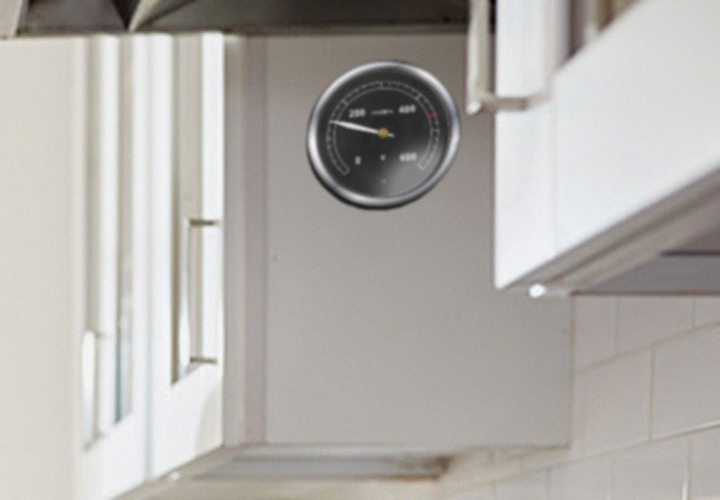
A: 140,V
